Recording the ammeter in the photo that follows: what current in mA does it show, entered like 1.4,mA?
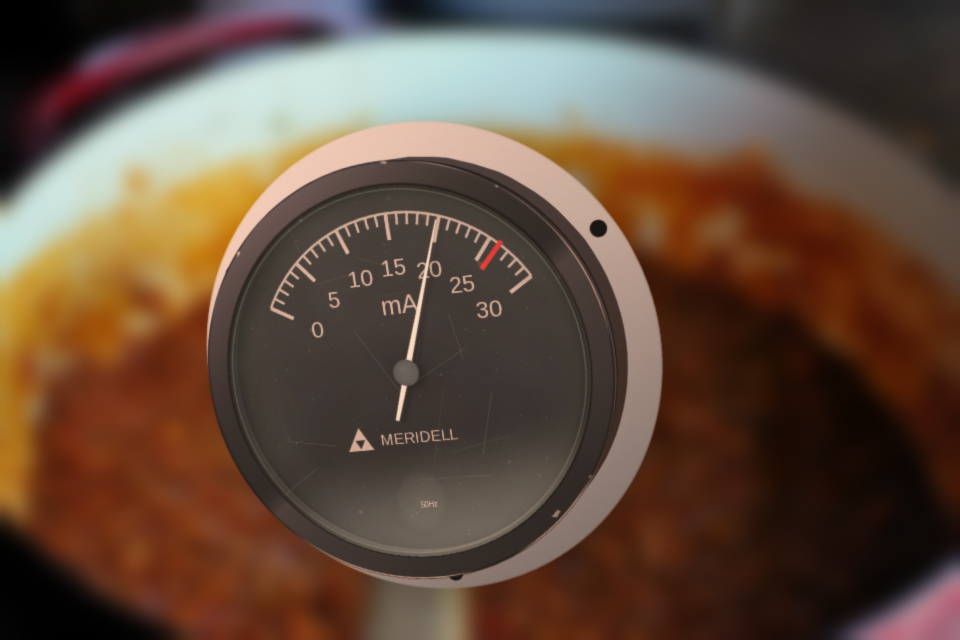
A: 20,mA
